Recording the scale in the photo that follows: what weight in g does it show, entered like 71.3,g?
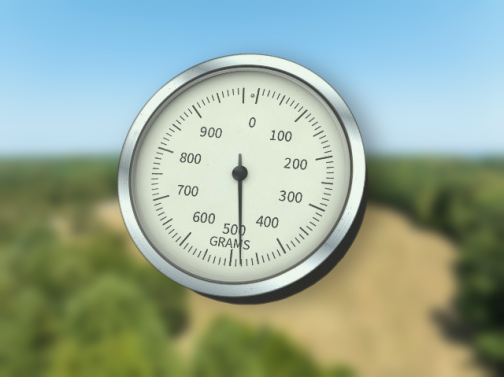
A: 480,g
